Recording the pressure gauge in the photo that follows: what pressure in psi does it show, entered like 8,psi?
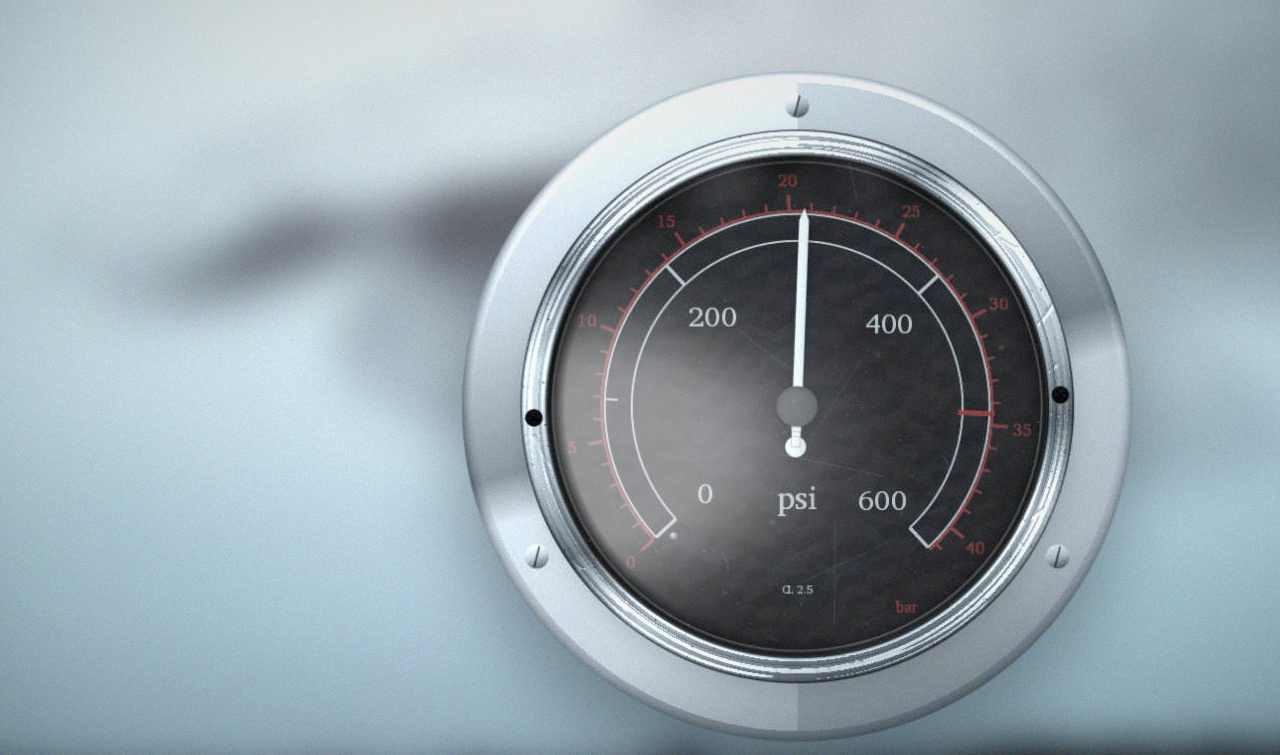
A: 300,psi
